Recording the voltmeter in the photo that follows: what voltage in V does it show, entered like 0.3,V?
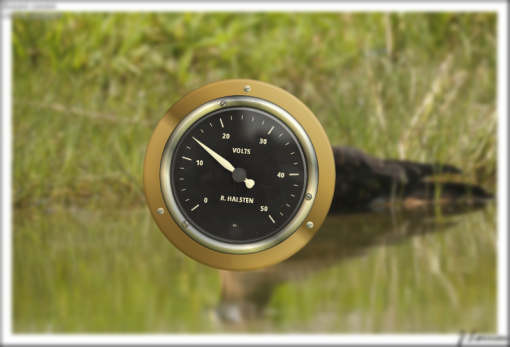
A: 14,V
